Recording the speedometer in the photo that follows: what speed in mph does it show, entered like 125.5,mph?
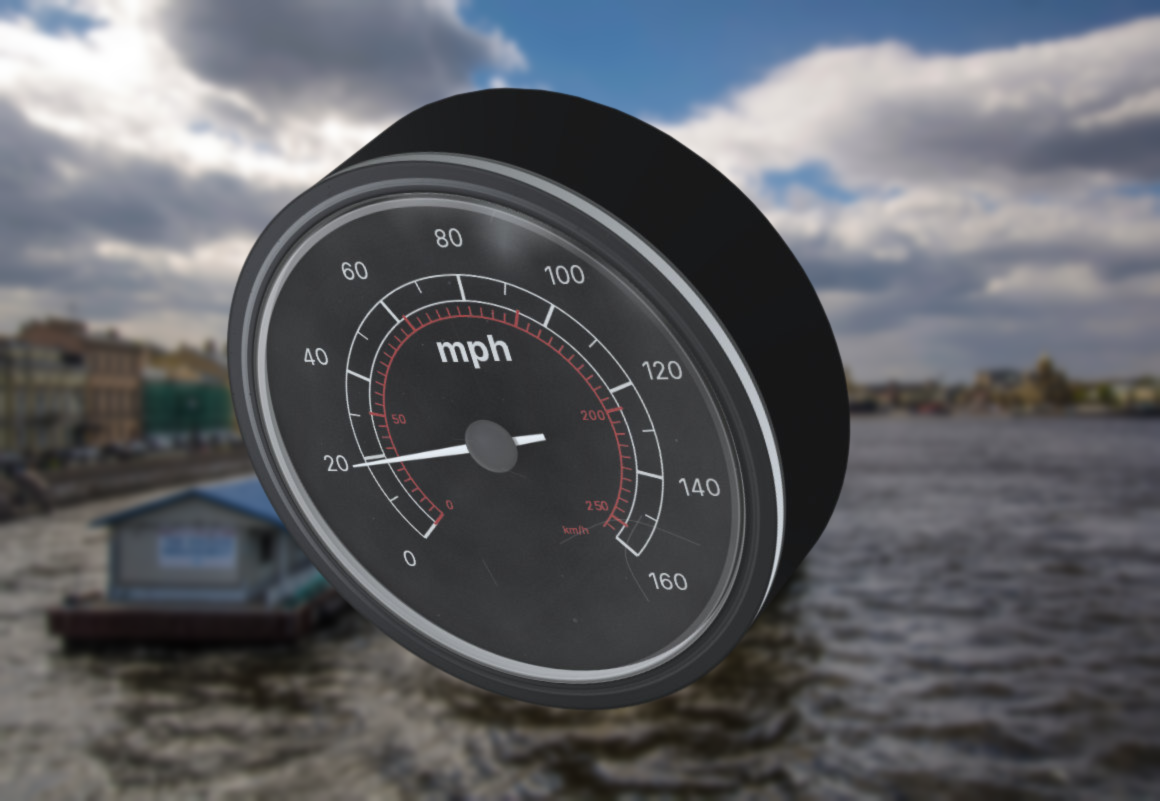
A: 20,mph
